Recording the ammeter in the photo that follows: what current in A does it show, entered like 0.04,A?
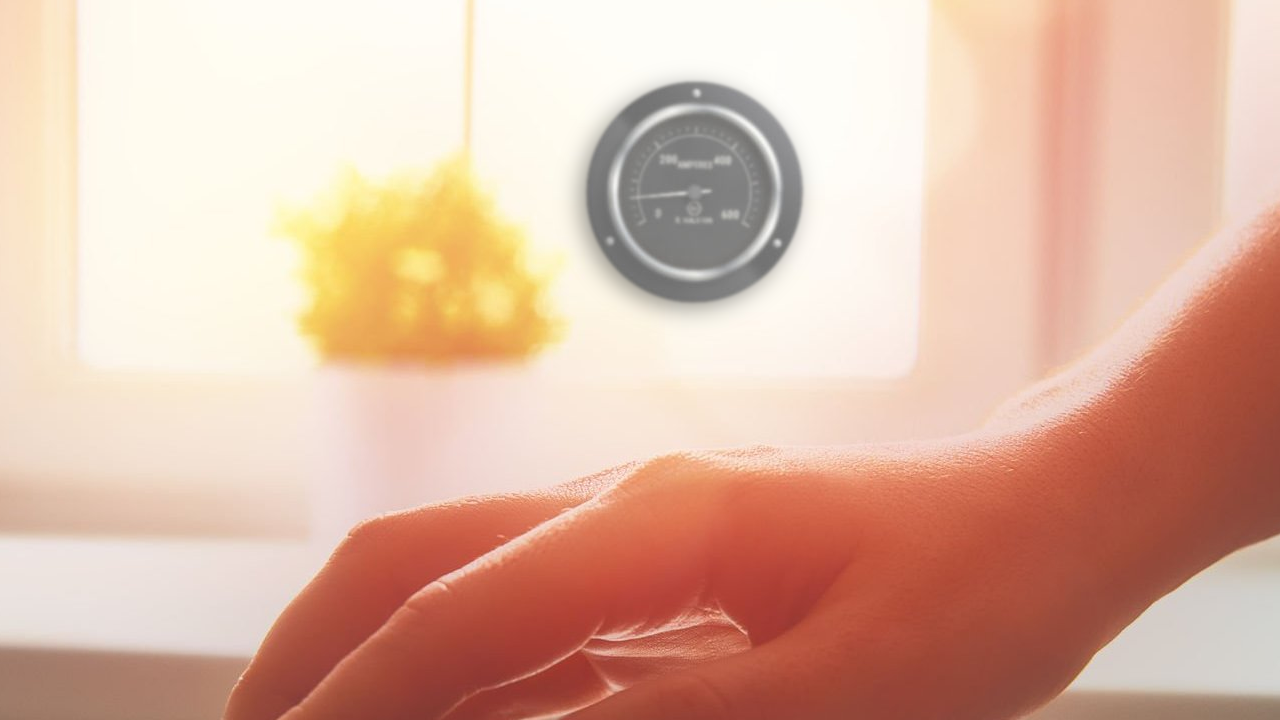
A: 60,A
